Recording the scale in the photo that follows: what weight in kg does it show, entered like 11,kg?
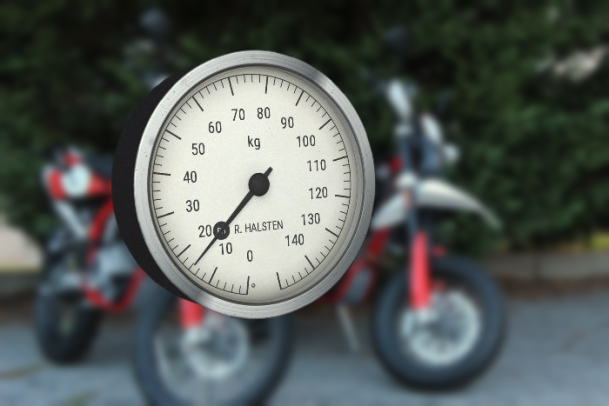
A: 16,kg
